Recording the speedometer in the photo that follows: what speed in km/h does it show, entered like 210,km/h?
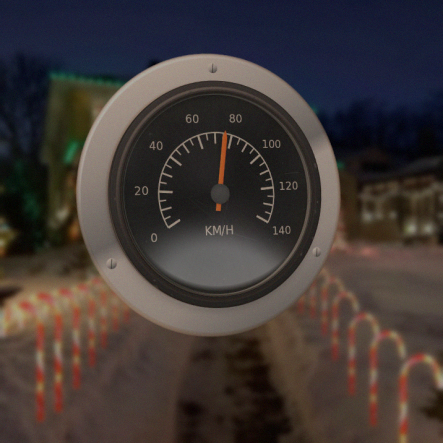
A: 75,km/h
